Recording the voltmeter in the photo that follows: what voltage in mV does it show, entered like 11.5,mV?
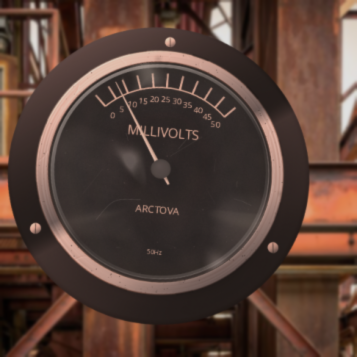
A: 7.5,mV
